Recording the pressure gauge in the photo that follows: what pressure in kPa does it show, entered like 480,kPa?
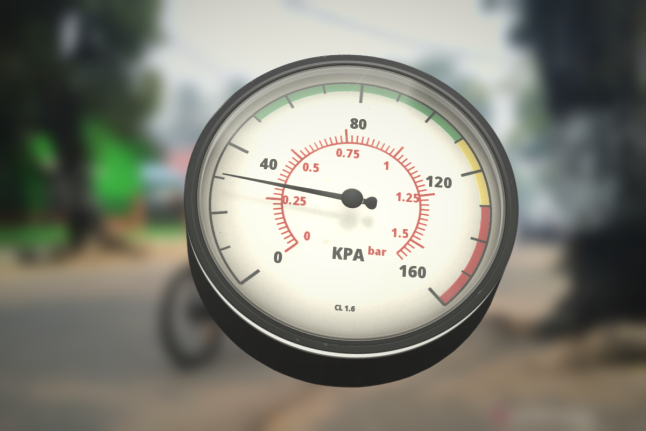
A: 30,kPa
